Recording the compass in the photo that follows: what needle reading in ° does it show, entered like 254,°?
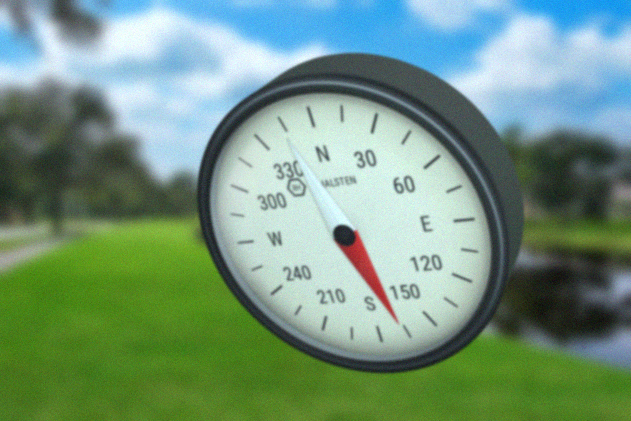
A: 165,°
